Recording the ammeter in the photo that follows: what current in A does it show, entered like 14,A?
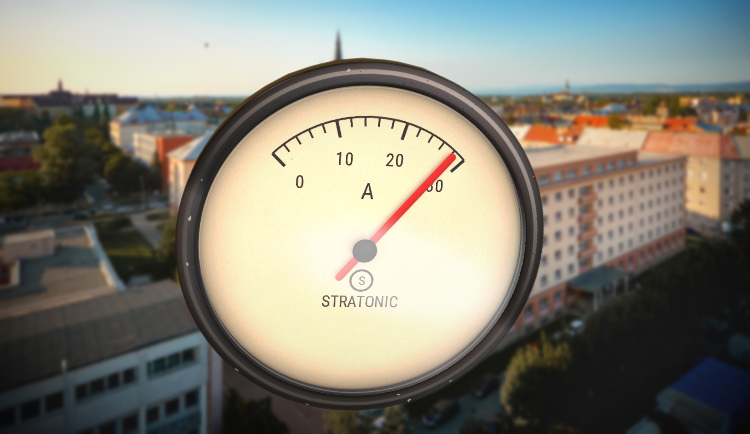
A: 28,A
